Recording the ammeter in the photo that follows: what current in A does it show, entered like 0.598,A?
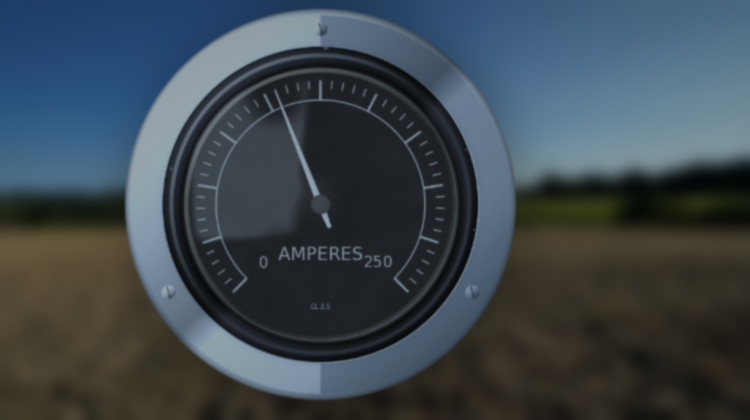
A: 105,A
